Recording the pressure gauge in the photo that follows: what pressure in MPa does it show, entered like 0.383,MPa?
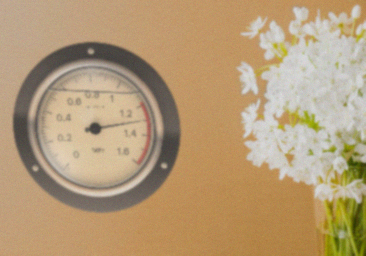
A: 1.3,MPa
